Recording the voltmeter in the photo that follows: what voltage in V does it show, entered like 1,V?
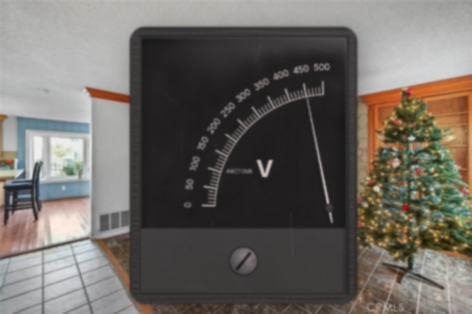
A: 450,V
